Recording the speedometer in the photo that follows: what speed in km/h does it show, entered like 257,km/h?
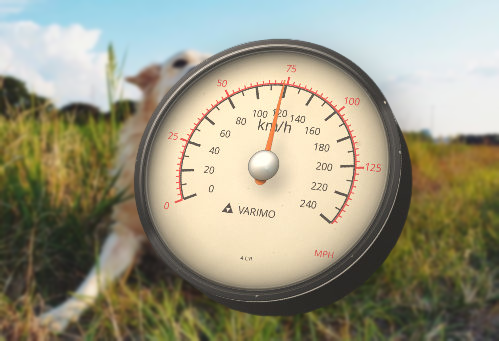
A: 120,km/h
